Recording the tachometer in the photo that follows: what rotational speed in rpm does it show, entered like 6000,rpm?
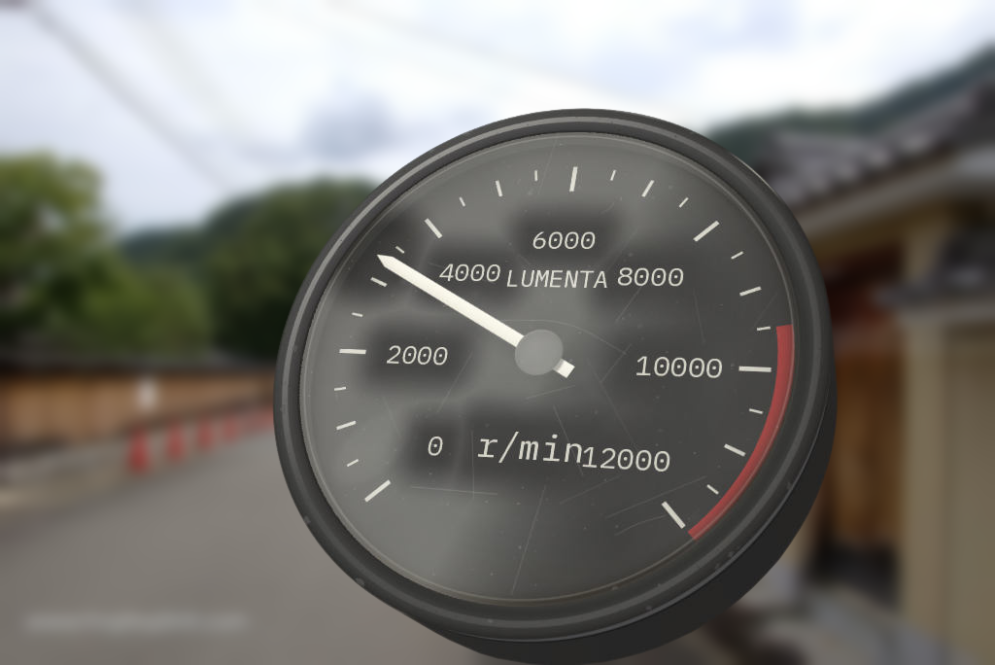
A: 3250,rpm
